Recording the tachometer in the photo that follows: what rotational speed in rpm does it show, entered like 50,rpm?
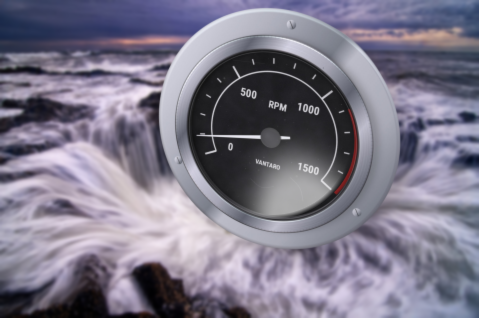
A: 100,rpm
